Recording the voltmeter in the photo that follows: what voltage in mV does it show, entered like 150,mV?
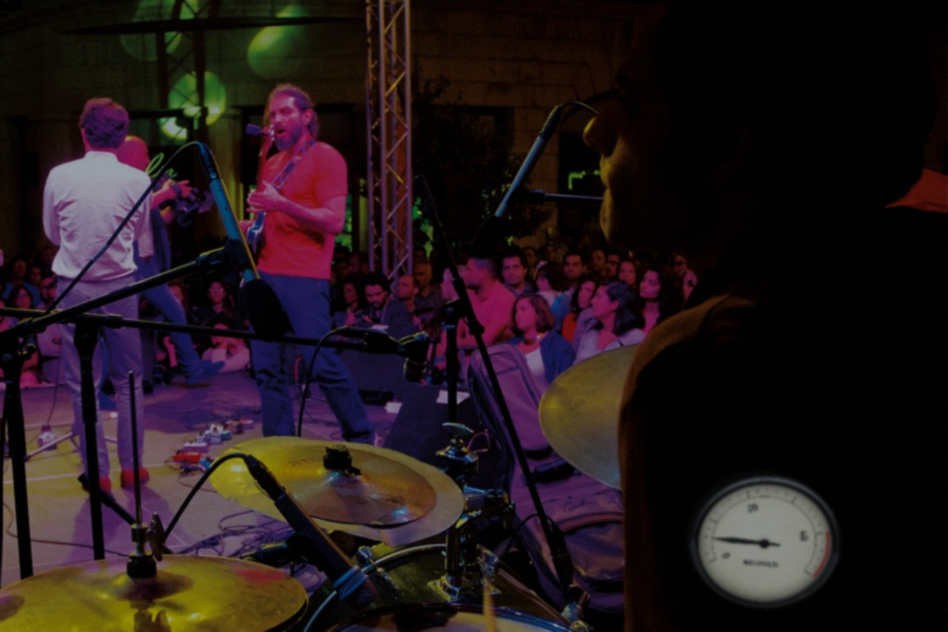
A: 6,mV
